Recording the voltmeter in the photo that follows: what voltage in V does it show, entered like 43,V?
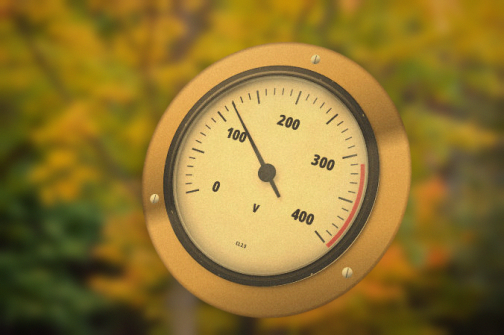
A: 120,V
